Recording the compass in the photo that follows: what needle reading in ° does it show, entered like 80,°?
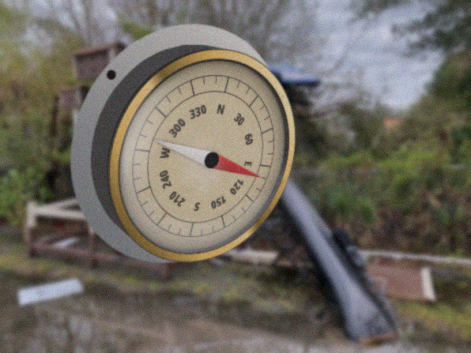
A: 100,°
